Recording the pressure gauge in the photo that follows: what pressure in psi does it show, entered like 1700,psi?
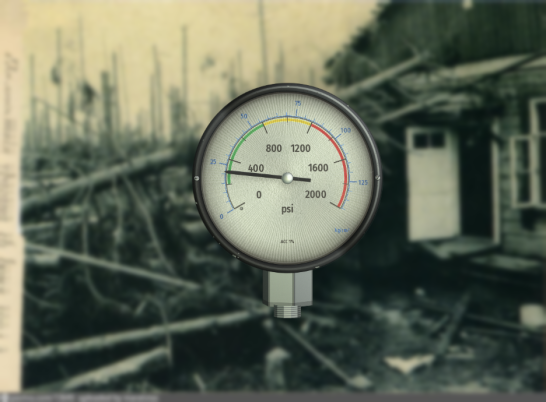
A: 300,psi
